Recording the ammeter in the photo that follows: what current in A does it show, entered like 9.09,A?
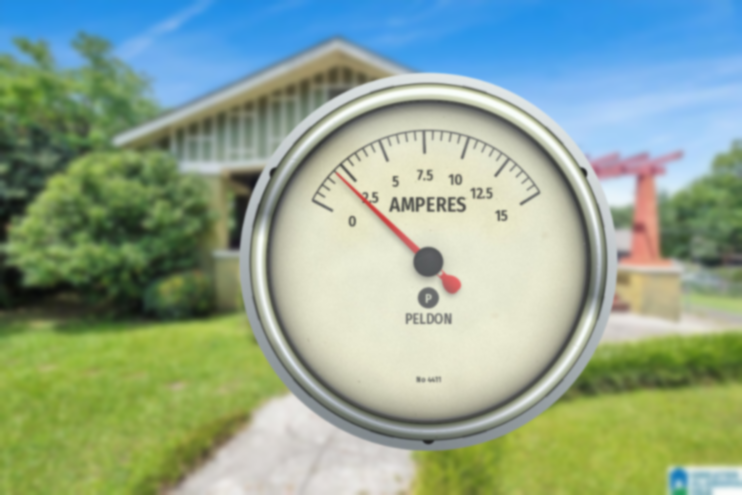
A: 2,A
